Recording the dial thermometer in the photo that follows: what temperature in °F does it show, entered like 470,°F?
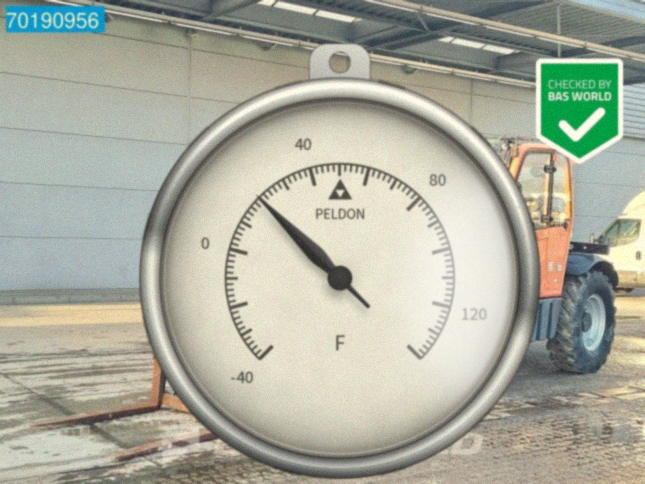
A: 20,°F
